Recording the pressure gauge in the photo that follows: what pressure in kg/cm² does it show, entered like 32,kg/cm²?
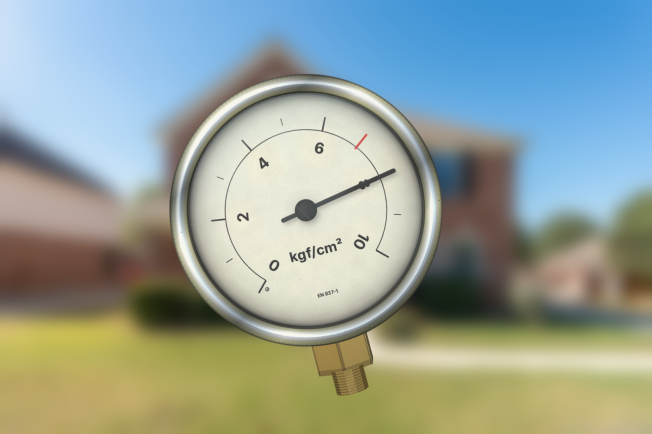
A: 8,kg/cm²
